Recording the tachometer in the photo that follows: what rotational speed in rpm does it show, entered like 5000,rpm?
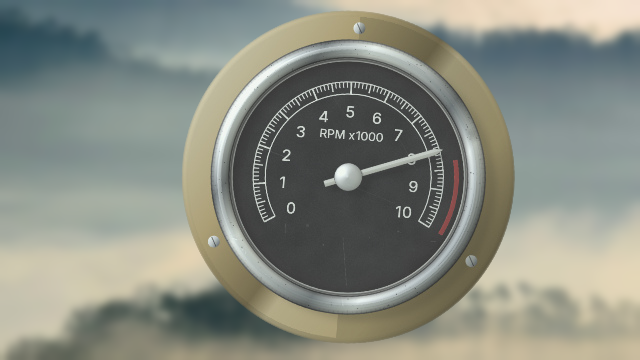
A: 8000,rpm
